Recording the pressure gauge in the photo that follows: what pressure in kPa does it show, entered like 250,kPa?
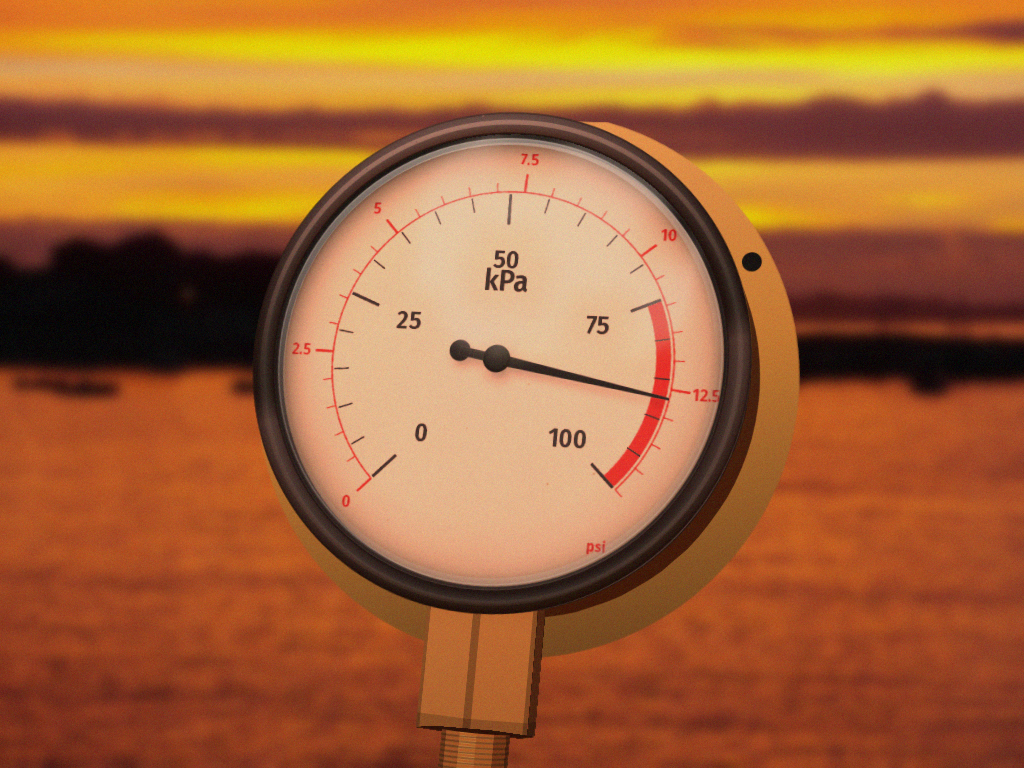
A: 87.5,kPa
